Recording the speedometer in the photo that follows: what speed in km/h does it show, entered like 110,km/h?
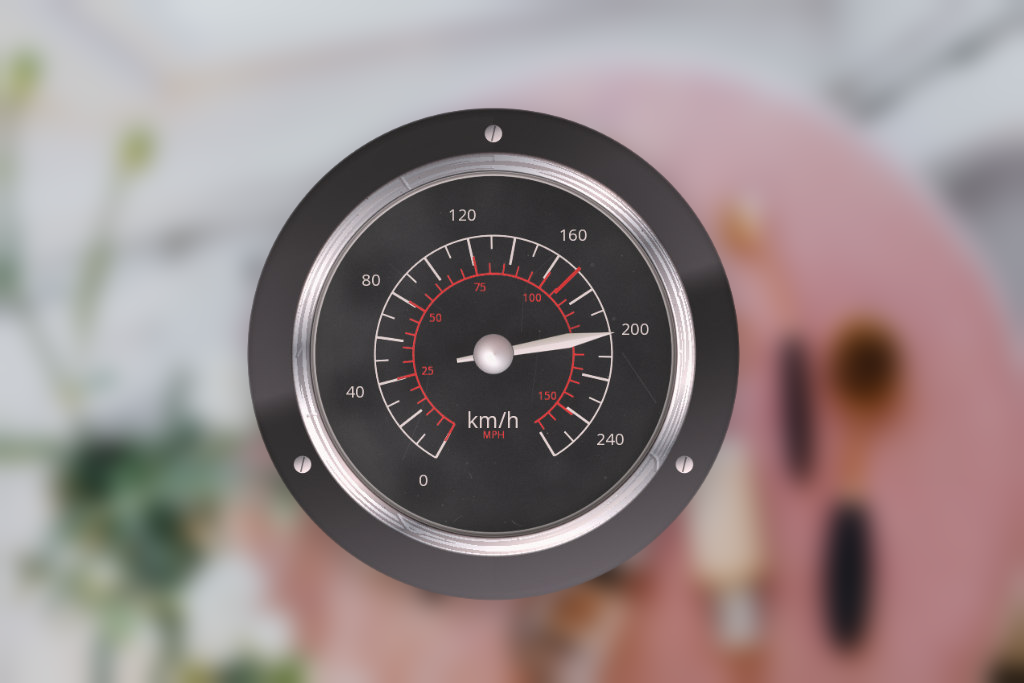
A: 200,km/h
